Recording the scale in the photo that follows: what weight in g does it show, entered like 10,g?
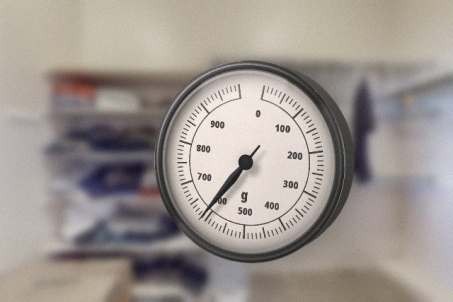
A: 610,g
